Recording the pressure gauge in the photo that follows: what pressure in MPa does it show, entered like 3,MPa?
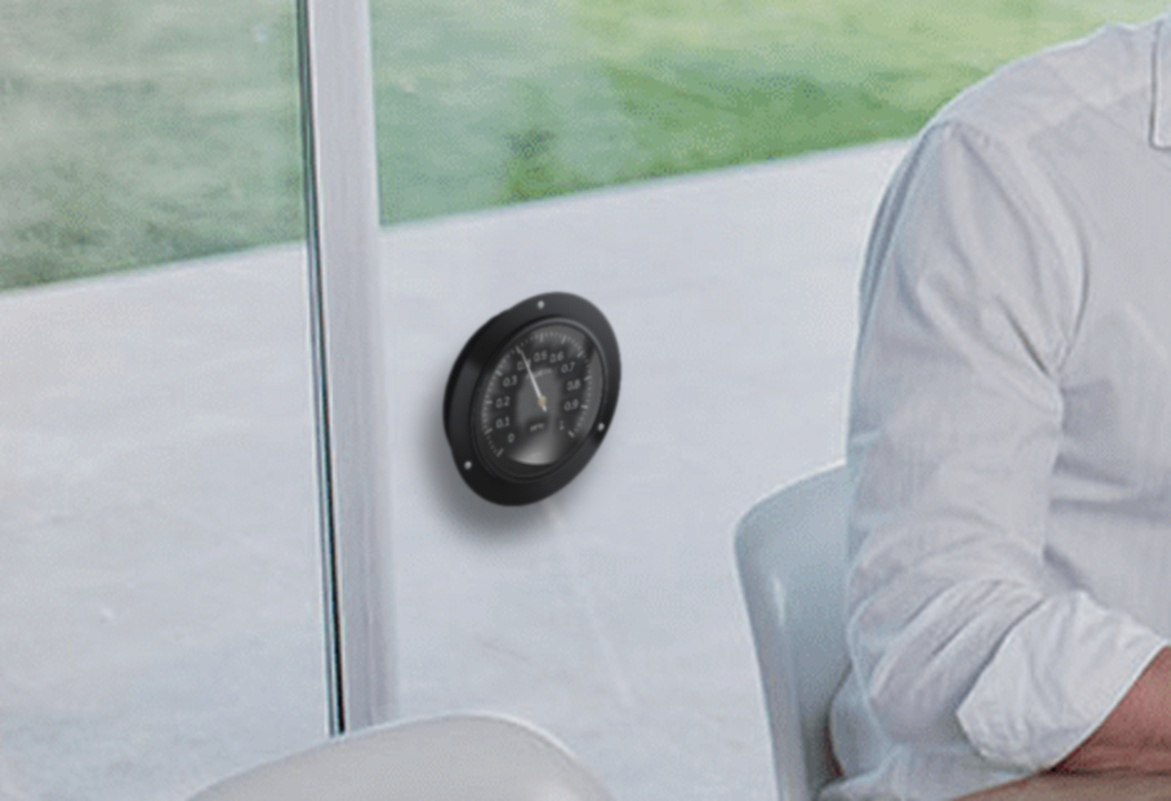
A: 0.4,MPa
